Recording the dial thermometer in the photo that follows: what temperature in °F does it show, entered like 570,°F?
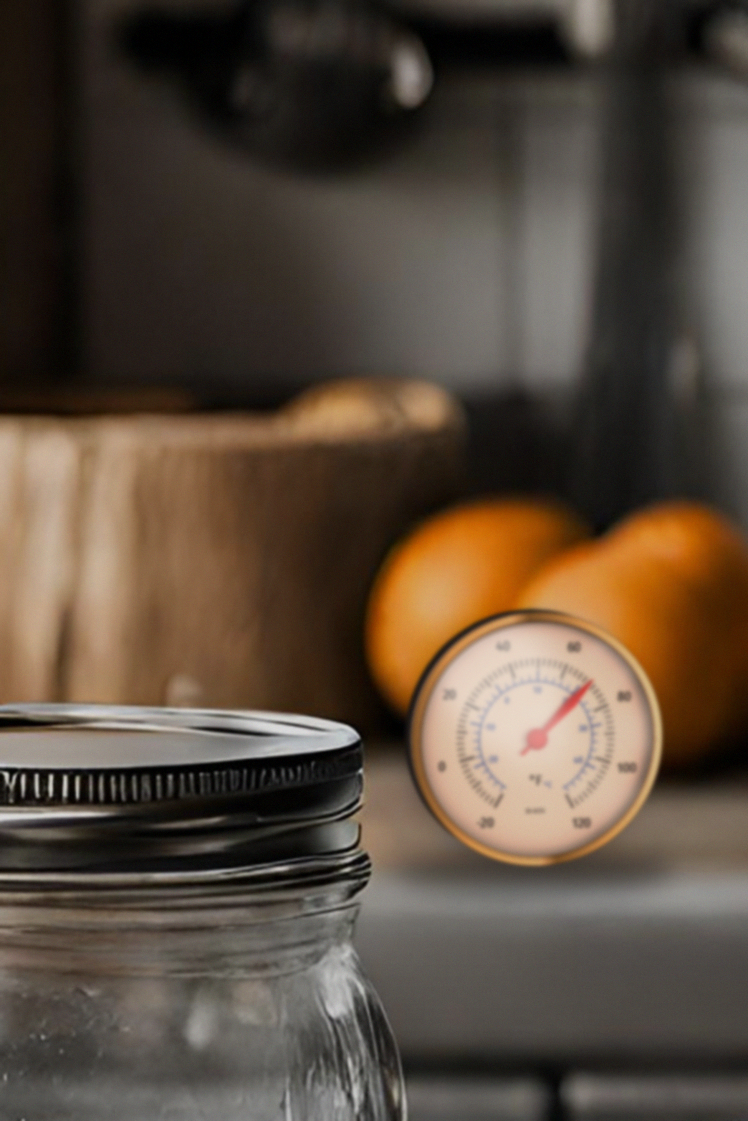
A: 70,°F
